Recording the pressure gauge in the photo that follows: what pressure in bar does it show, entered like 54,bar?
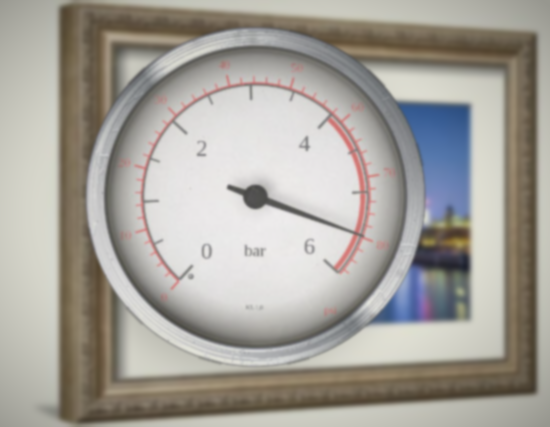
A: 5.5,bar
